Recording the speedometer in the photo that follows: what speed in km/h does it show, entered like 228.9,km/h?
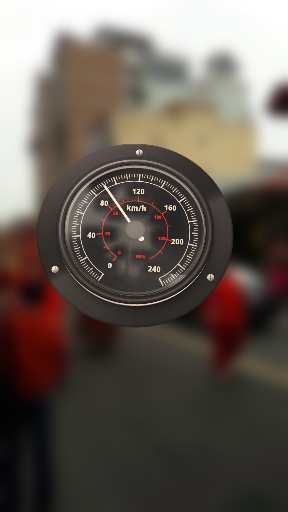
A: 90,km/h
